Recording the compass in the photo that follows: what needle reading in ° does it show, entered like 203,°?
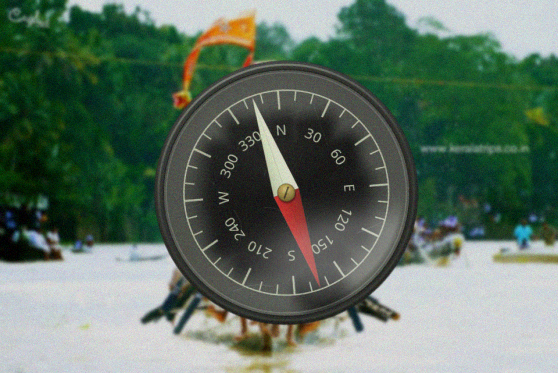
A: 165,°
